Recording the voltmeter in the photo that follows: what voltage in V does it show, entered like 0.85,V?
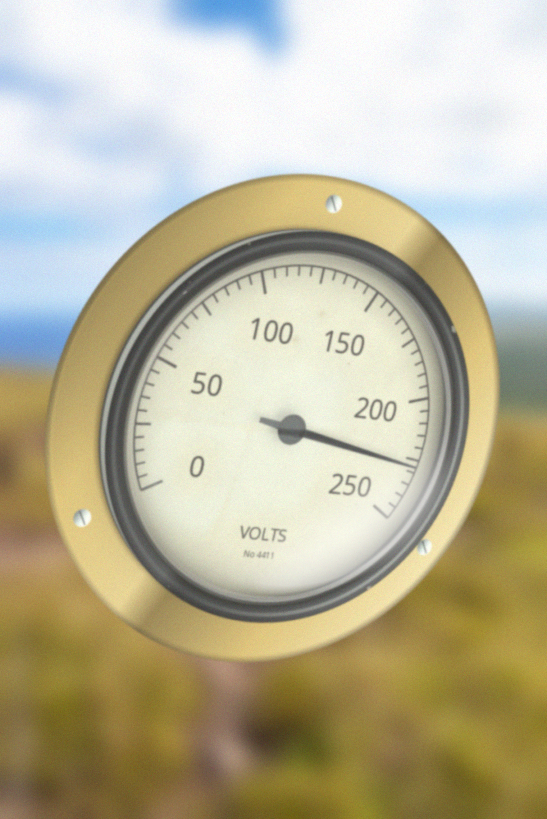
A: 227.5,V
